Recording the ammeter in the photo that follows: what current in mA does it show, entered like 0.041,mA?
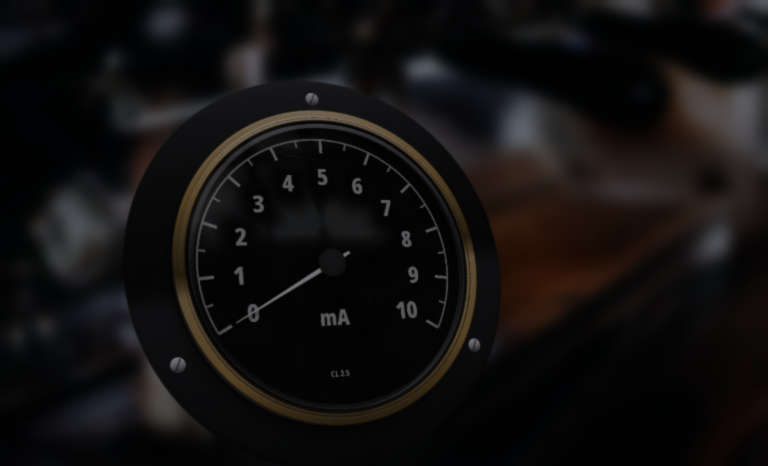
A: 0,mA
